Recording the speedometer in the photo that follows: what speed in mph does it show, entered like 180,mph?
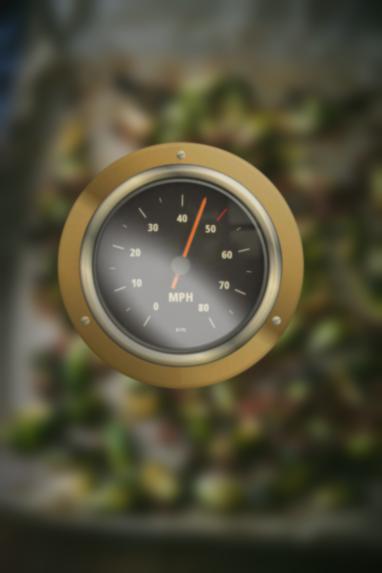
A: 45,mph
